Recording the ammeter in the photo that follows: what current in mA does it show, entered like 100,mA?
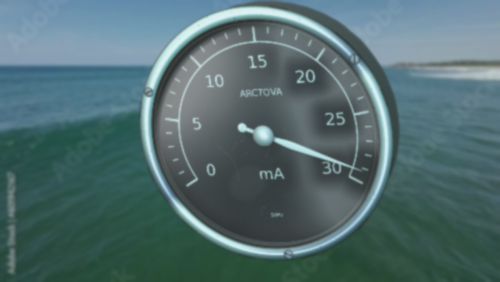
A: 29,mA
